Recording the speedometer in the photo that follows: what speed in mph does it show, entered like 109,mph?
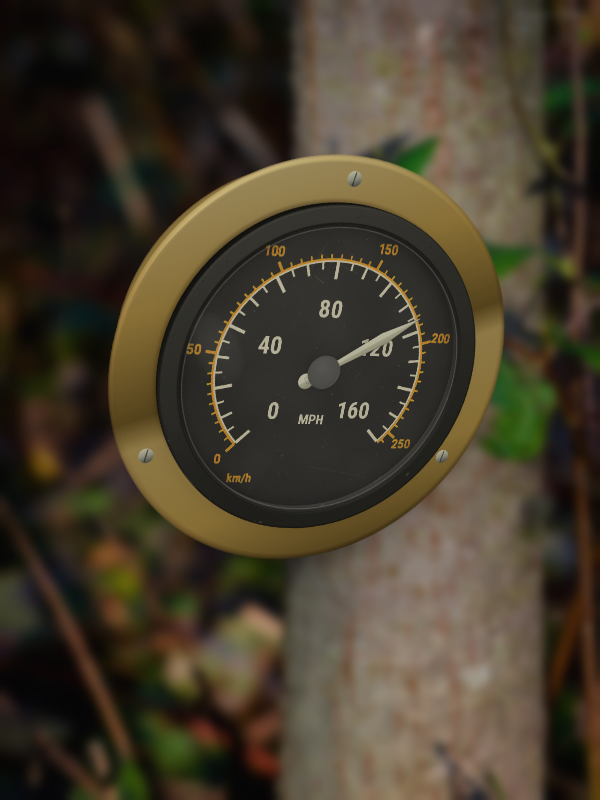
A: 115,mph
